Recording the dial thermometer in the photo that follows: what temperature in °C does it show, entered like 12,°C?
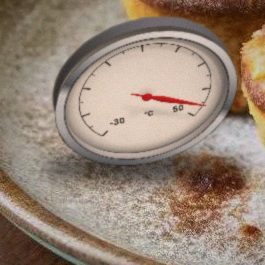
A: 45,°C
